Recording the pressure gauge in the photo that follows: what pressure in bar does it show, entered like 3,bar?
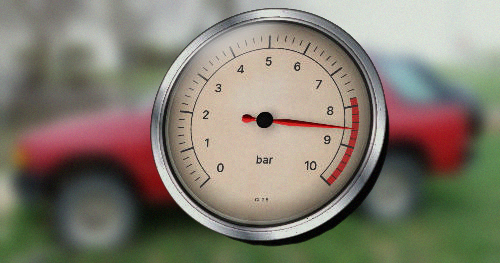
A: 8.6,bar
